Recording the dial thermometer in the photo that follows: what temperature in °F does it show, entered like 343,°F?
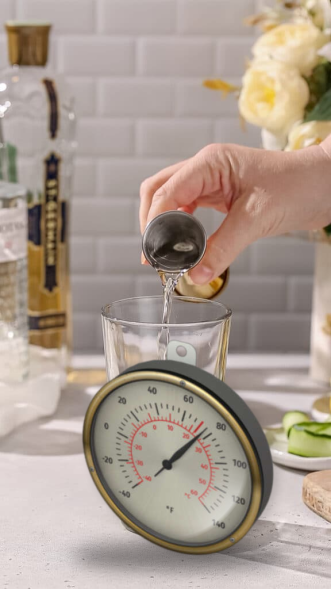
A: 76,°F
